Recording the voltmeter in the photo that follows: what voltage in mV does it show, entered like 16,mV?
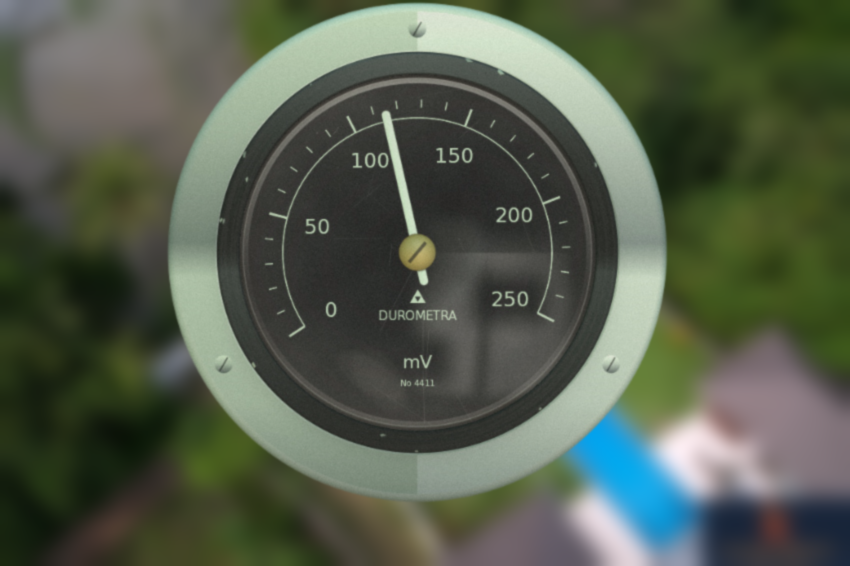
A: 115,mV
